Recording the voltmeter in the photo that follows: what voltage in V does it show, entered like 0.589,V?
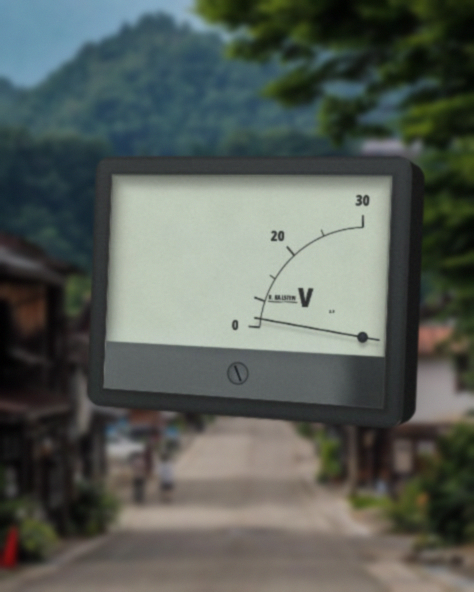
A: 5,V
